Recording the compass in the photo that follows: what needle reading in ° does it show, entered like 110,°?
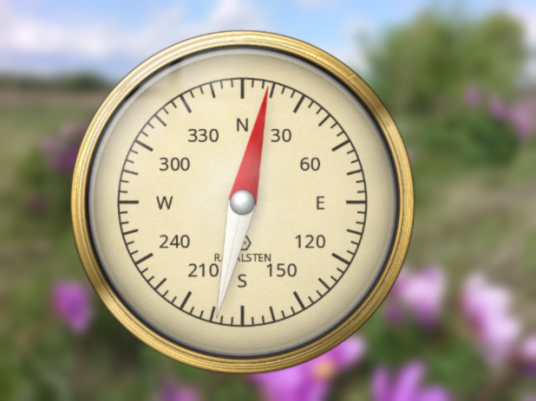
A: 12.5,°
